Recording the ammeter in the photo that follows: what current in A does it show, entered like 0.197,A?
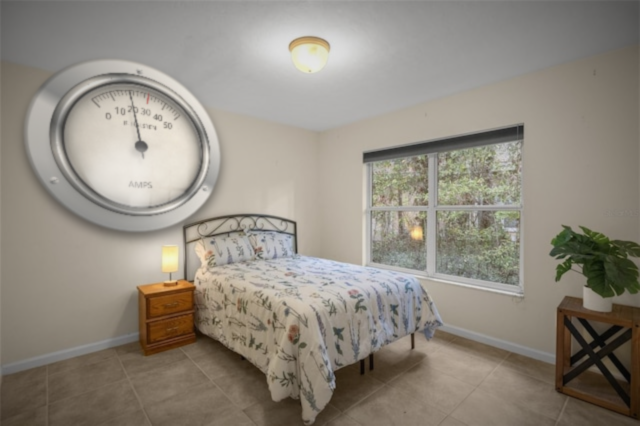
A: 20,A
